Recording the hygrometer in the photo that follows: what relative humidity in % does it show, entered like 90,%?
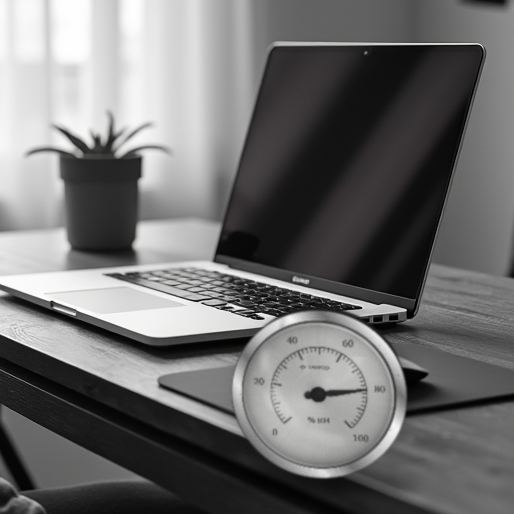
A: 80,%
